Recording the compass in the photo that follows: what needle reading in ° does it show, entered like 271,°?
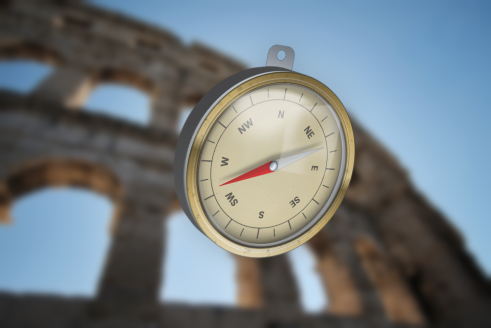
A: 247.5,°
